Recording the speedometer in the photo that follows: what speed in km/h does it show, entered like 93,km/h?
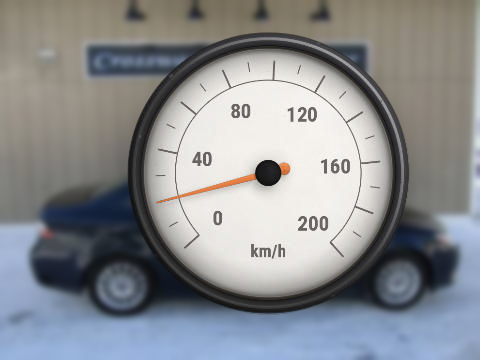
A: 20,km/h
